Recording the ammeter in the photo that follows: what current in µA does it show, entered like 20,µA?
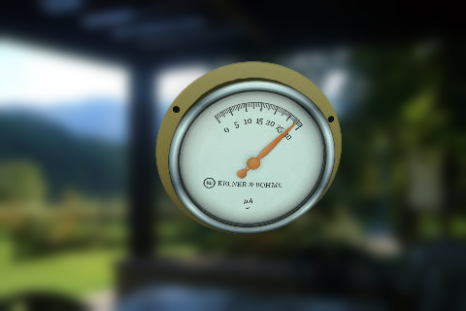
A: 27.5,µA
